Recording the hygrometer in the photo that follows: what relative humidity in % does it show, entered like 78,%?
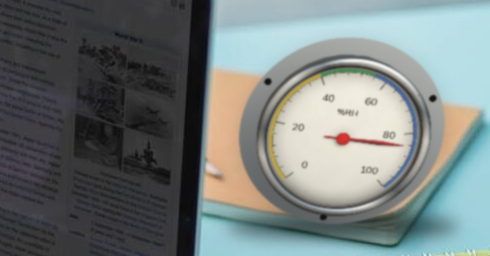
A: 84,%
